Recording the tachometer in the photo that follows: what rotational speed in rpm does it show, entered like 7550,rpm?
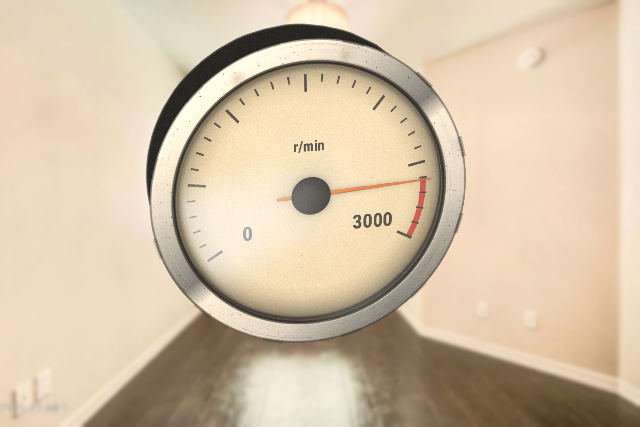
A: 2600,rpm
